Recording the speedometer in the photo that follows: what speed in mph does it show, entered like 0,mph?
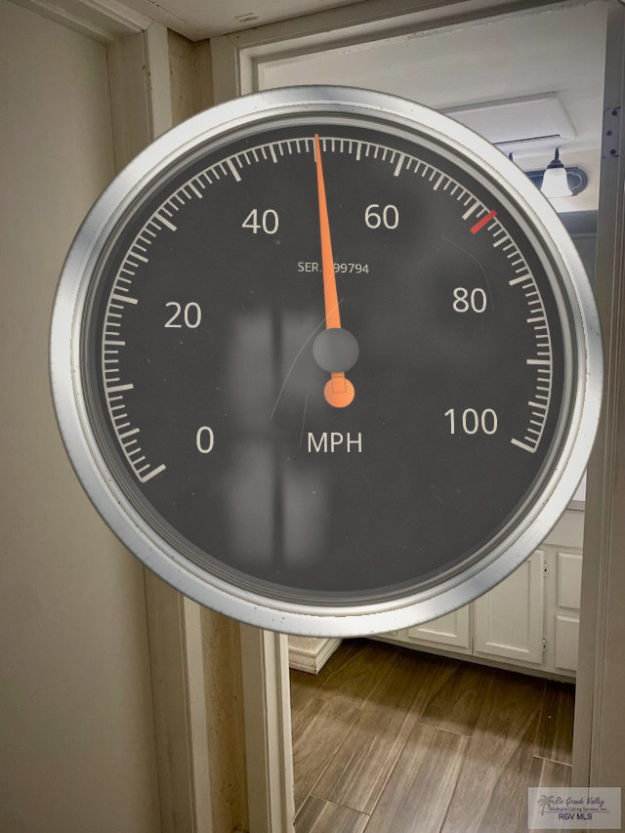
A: 50,mph
